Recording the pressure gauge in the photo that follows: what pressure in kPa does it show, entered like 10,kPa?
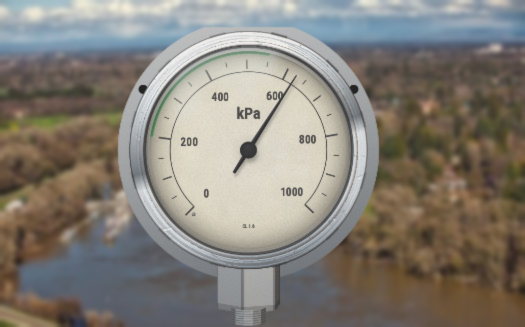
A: 625,kPa
